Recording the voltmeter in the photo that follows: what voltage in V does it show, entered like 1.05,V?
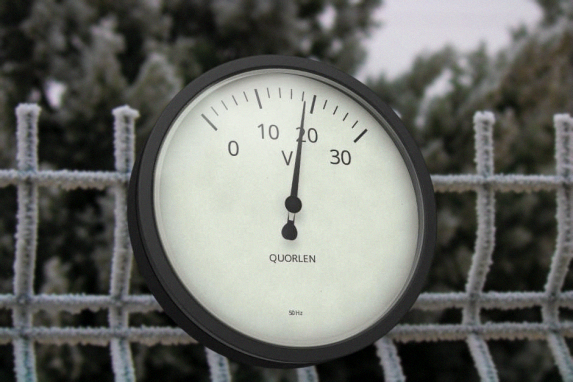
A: 18,V
